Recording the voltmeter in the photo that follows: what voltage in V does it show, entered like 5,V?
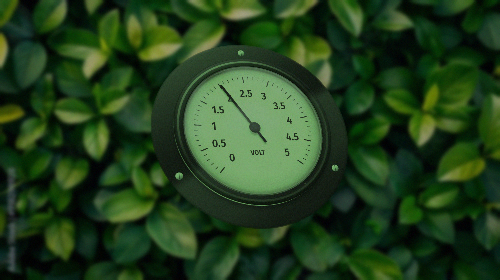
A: 2,V
